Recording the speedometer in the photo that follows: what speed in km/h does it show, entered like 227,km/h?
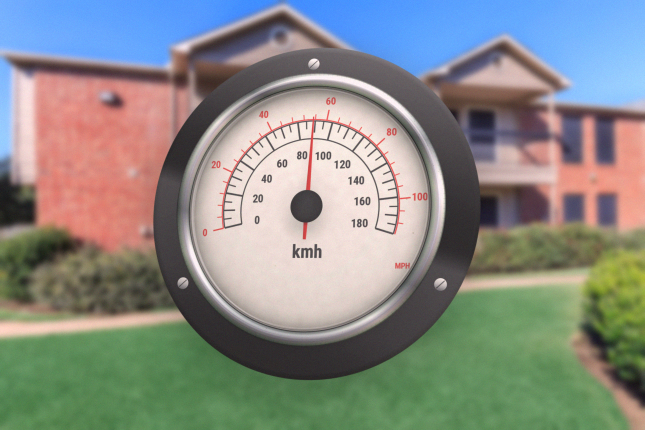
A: 90,km/h
